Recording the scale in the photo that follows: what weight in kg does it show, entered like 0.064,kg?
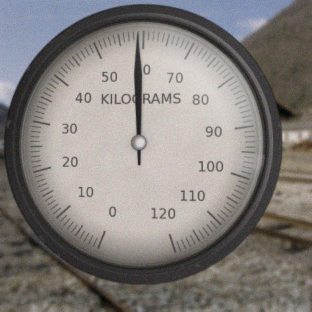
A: 59,kg
